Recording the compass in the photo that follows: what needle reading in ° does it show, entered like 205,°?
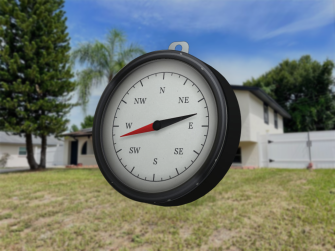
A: 255,°
